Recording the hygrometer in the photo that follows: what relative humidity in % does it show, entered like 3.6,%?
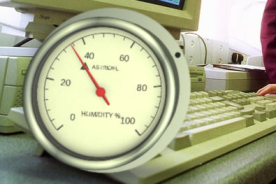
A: 36,%
